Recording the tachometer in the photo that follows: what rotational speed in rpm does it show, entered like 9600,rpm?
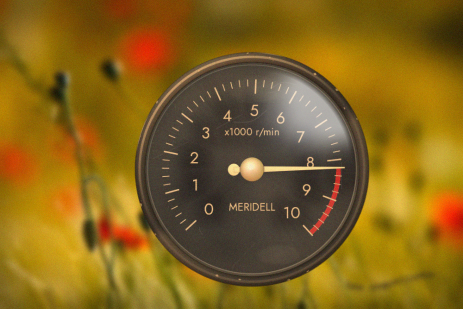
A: 8200,rpm
